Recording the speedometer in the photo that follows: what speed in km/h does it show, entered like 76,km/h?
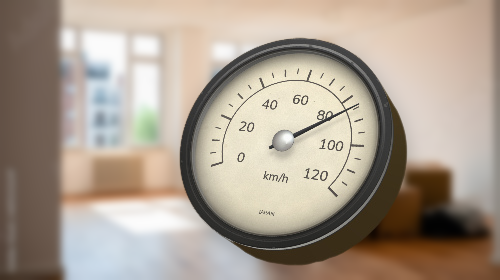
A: 85,km/h
